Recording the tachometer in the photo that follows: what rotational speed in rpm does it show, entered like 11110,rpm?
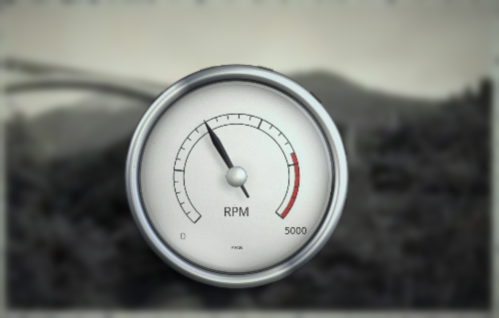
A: 2000,rpm
